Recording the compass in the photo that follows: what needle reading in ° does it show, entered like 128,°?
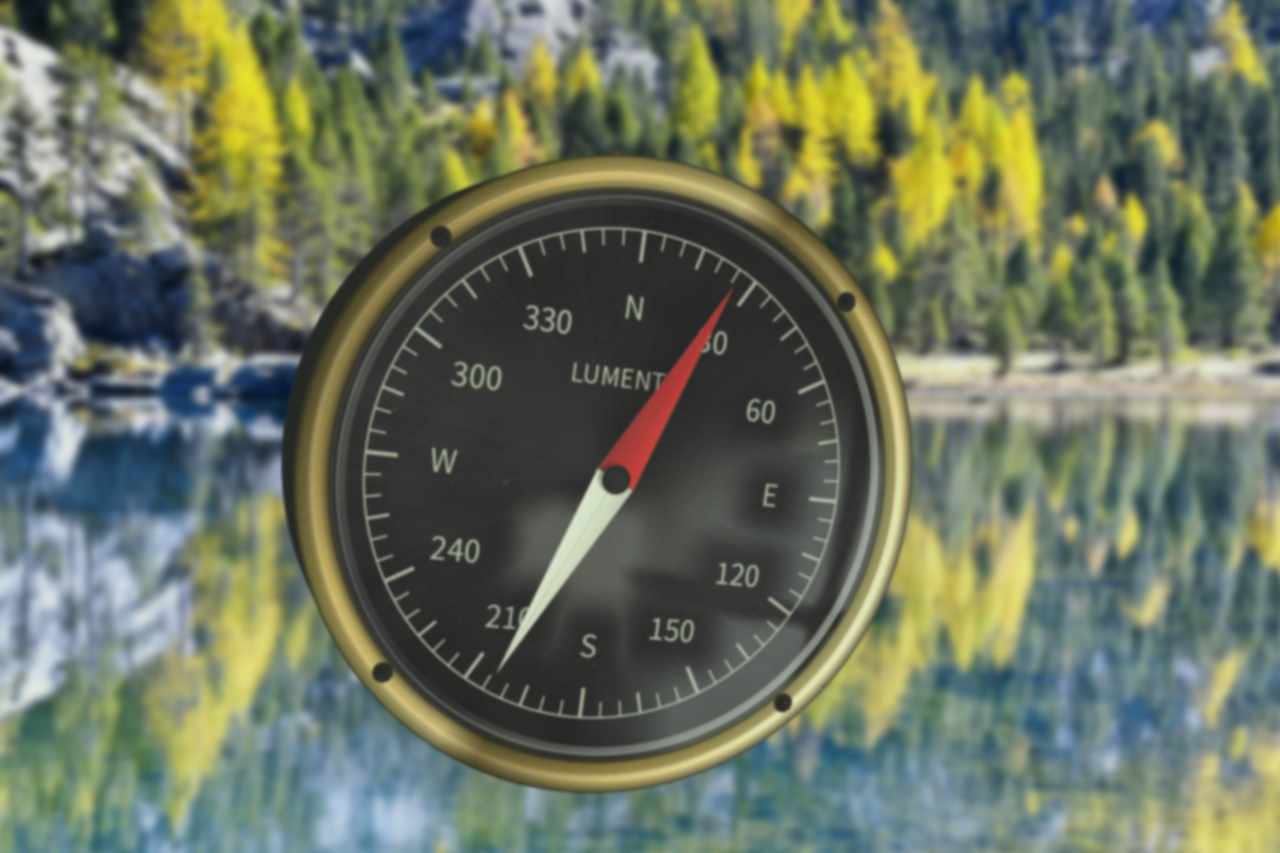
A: 25,°
